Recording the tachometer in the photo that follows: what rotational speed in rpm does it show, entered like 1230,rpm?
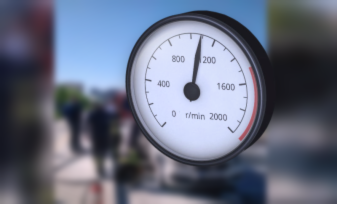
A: 1100,rpm
